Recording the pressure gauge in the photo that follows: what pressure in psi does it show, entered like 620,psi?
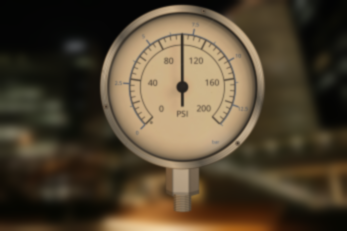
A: 100,psi
